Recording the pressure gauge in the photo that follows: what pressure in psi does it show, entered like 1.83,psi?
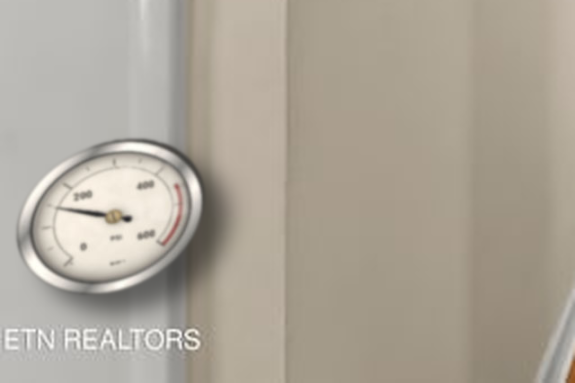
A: 150,psi
